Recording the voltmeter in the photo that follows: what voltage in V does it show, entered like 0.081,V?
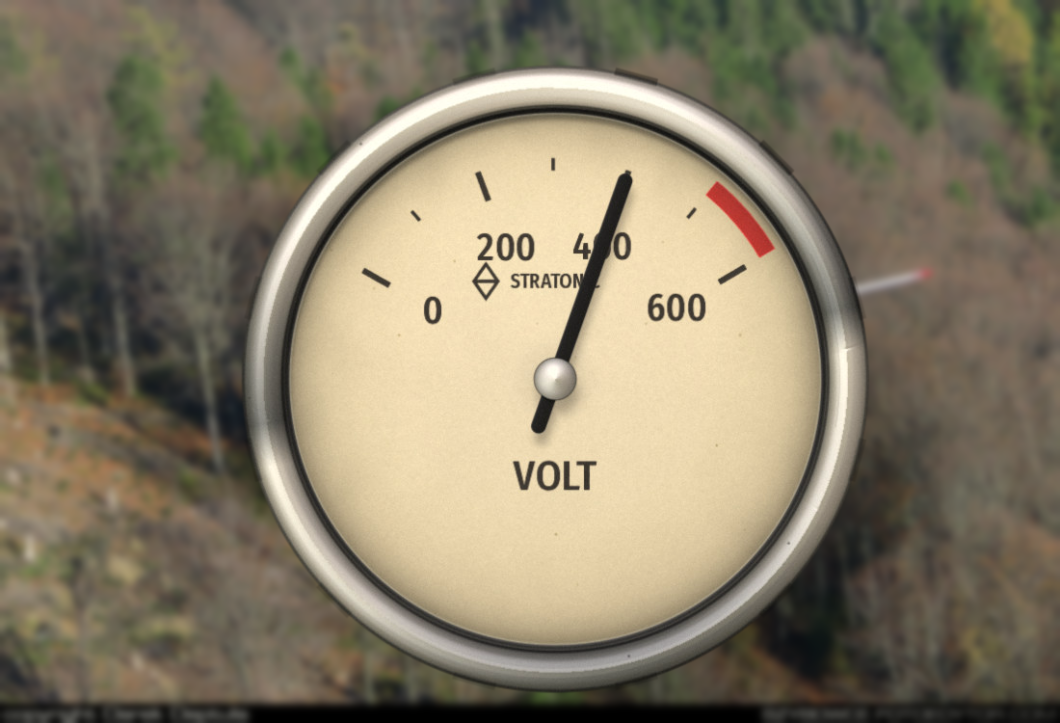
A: 400,V
